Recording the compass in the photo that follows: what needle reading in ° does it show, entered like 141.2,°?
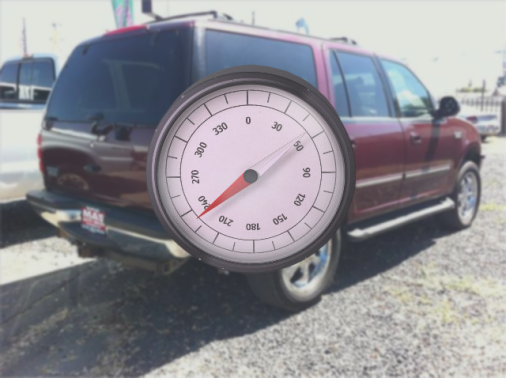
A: 232.5,°
